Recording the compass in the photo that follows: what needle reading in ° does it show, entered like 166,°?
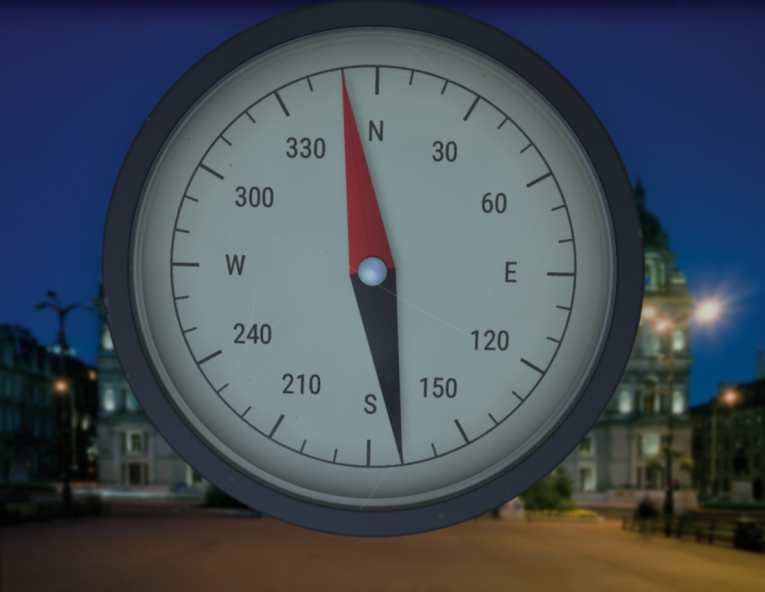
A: 350,°
